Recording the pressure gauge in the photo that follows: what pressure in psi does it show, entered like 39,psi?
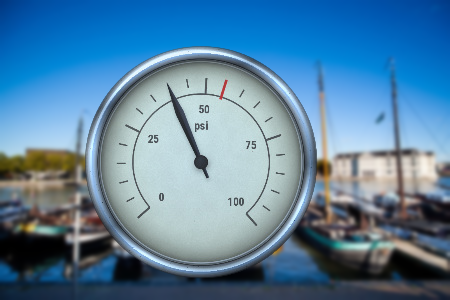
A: 40,psi
